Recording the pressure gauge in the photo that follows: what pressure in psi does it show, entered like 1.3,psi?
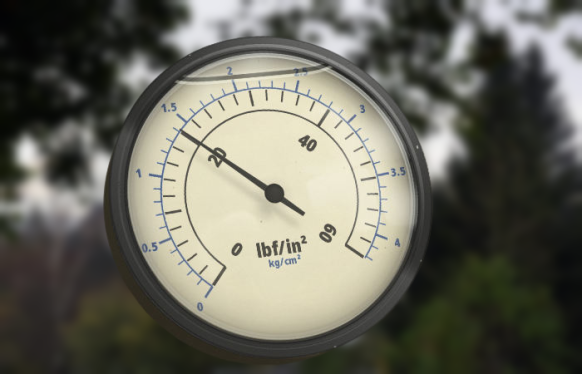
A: 20,psi
